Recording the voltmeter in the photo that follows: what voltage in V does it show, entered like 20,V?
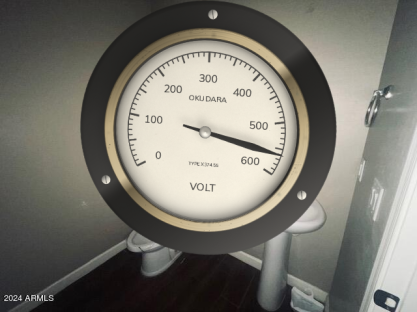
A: 560,V
